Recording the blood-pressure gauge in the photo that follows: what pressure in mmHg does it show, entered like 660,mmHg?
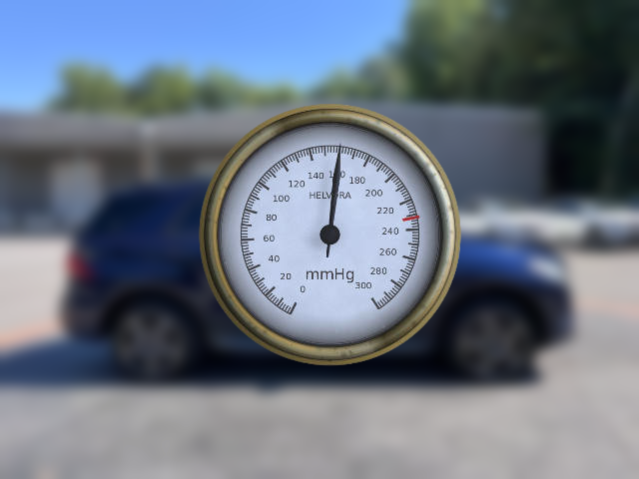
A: 160,mmHg
